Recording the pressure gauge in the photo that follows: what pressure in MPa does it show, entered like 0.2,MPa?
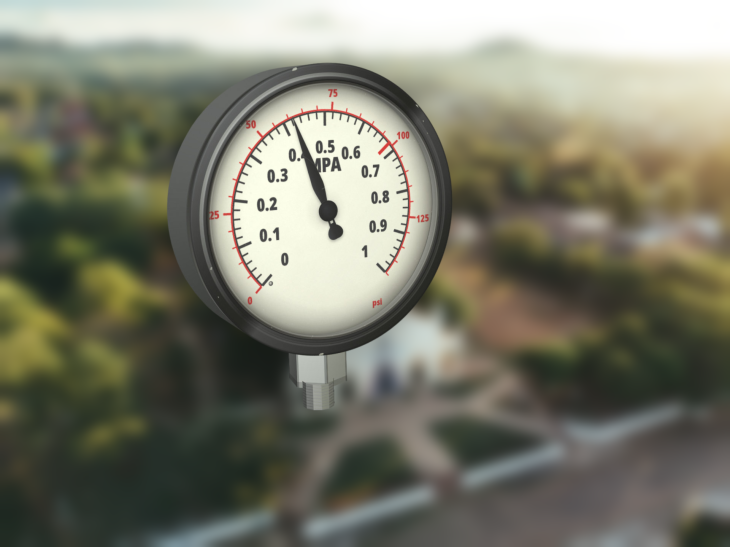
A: 0.42,MPa
